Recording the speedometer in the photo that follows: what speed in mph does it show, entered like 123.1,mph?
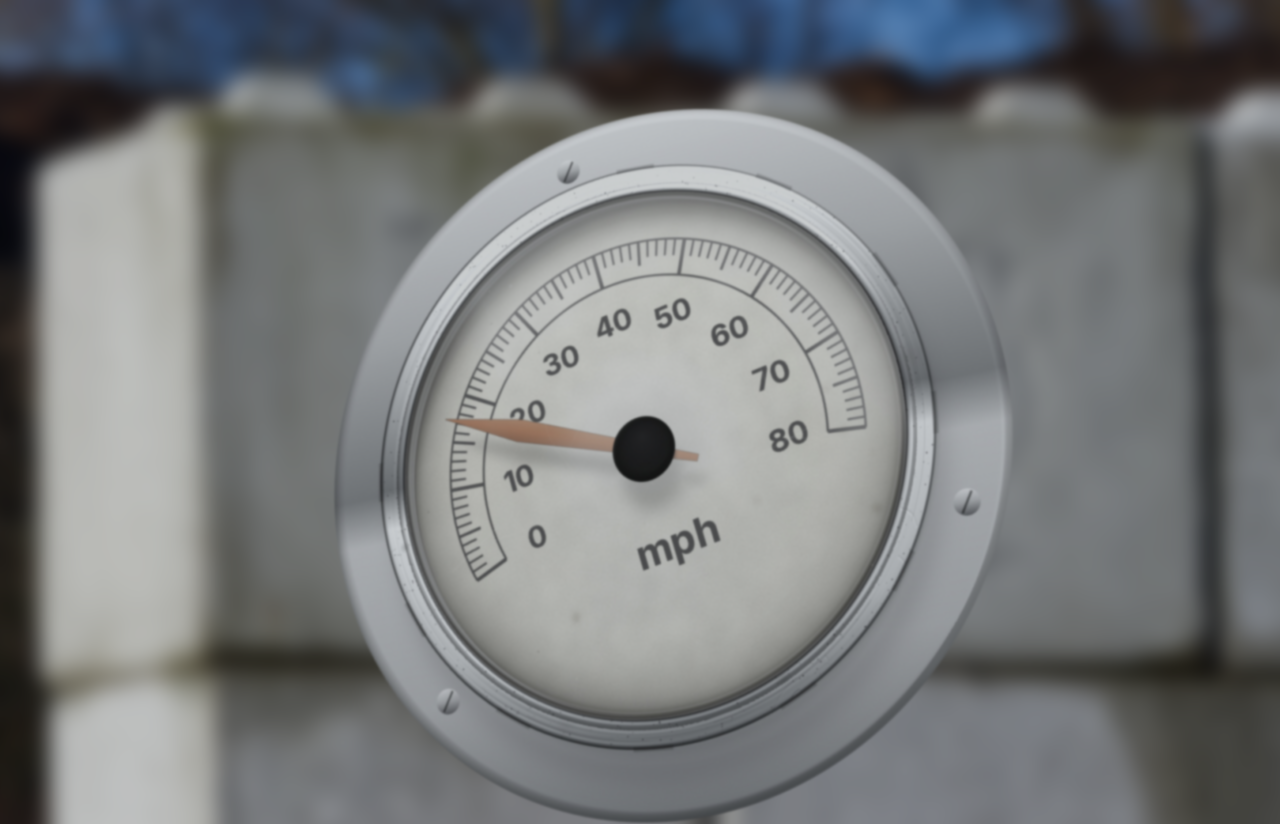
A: 17,mph
